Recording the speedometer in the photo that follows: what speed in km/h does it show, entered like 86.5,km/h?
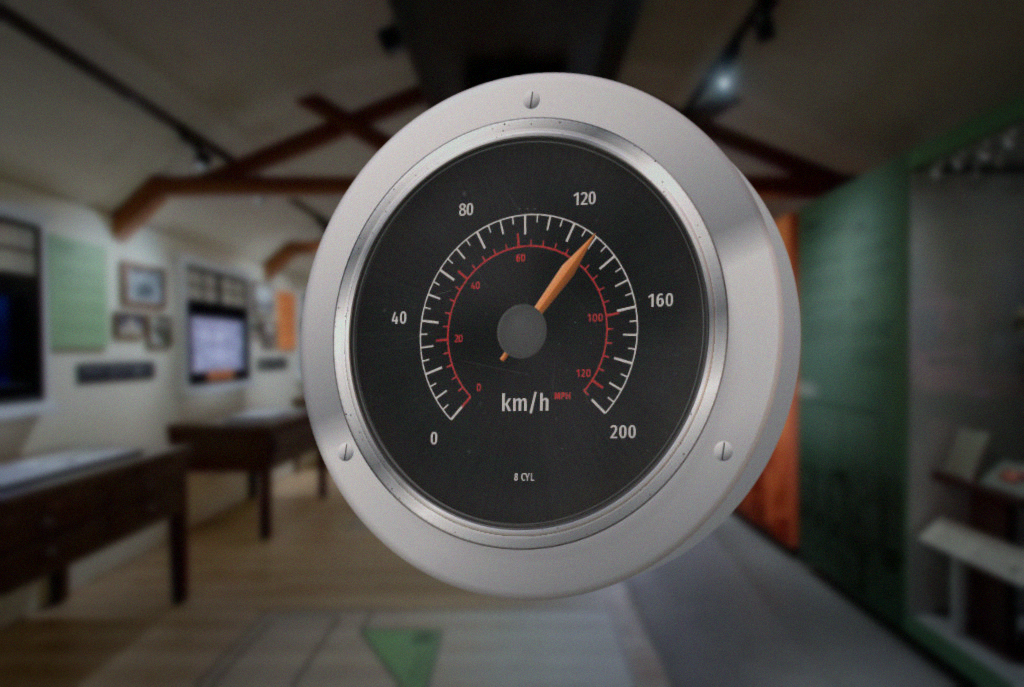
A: 130,km/h
